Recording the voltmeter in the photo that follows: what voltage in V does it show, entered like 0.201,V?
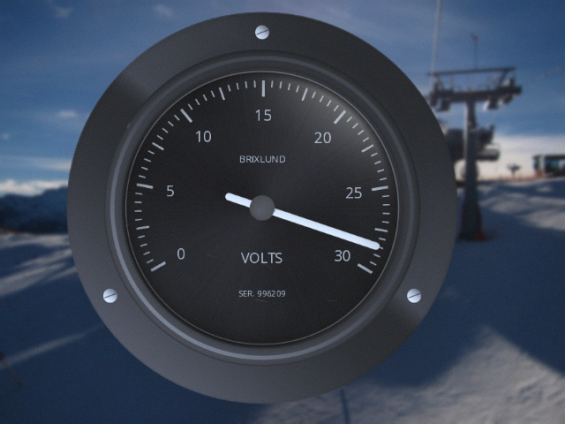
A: 28.5,V
